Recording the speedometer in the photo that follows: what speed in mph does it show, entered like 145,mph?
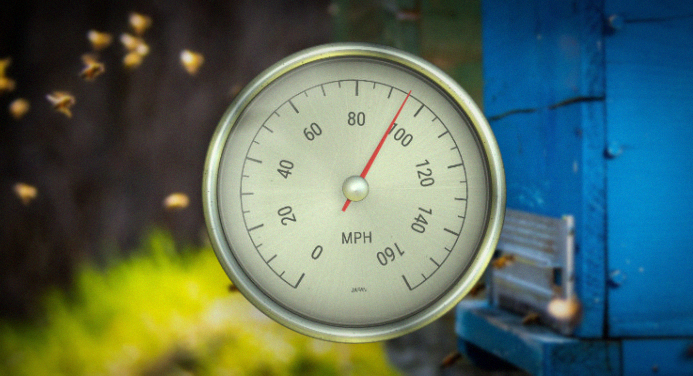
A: 95,mph
